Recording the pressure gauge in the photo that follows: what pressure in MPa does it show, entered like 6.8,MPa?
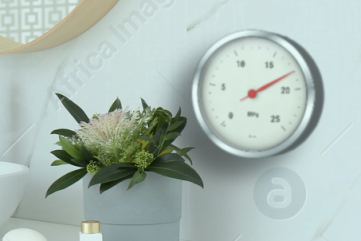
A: 18,MPa
